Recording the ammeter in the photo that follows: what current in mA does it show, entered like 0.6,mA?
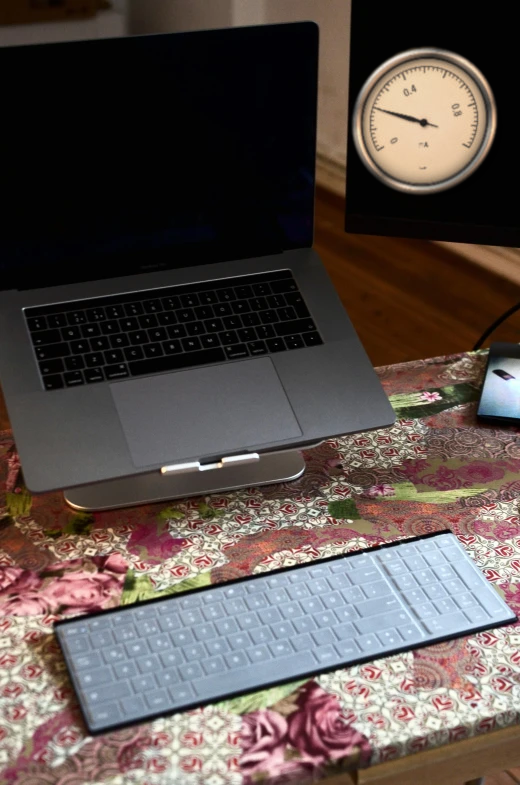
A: 0.2,mA
